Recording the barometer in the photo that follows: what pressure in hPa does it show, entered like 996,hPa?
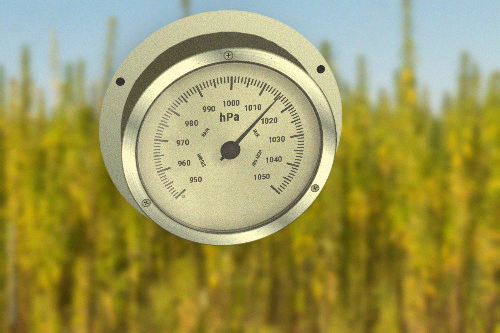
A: 1015,hPa
